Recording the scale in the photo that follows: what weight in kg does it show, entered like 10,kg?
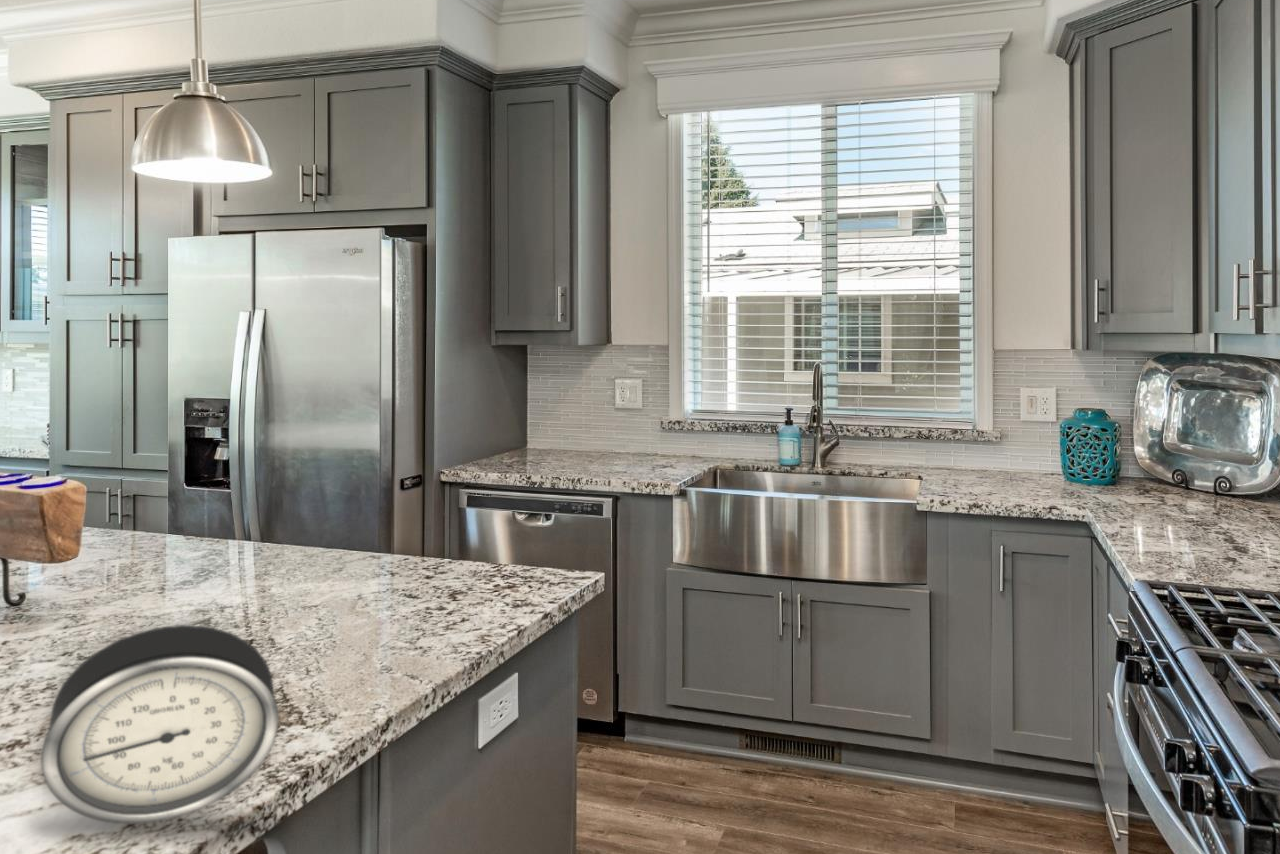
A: 95,kg
